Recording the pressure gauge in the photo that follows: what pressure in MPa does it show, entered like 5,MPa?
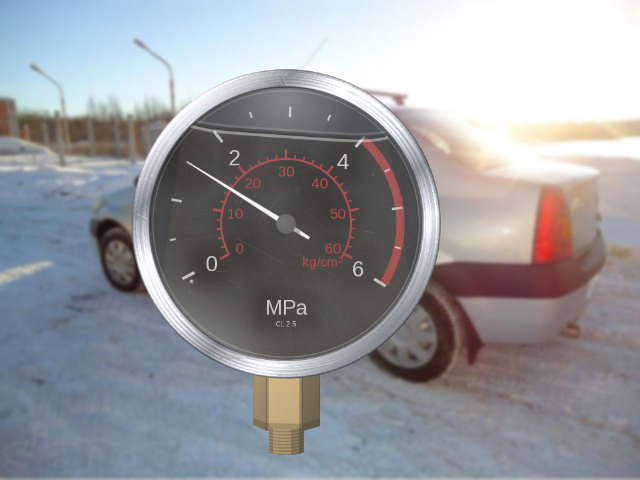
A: 1.5,MPa
